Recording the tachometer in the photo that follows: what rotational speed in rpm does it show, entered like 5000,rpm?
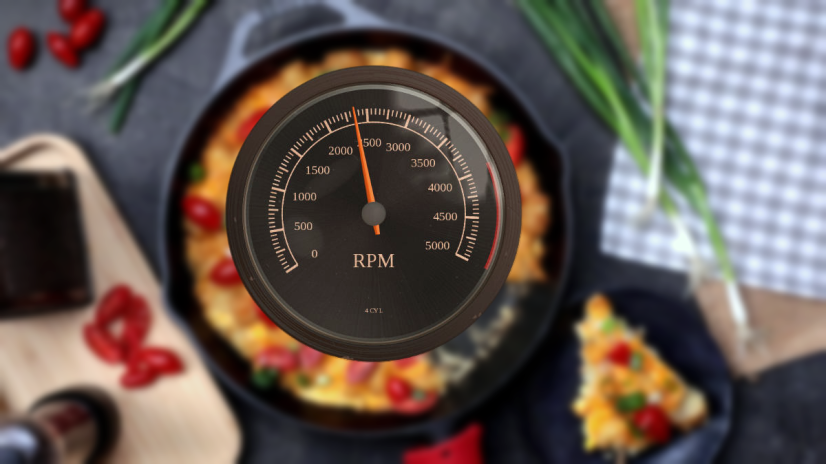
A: 2350,rpm
